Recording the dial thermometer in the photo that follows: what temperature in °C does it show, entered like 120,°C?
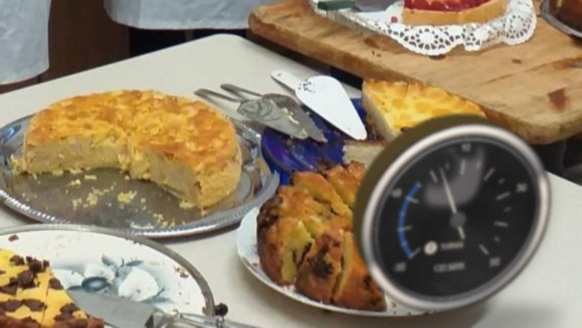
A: 2.5,°C
